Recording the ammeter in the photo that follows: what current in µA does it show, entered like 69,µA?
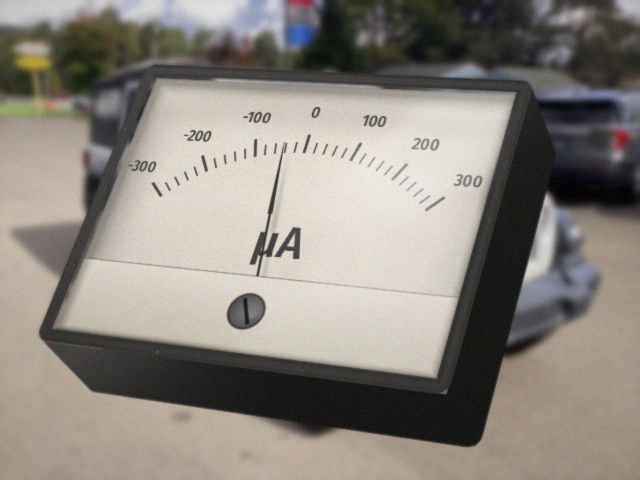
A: -40,µA
